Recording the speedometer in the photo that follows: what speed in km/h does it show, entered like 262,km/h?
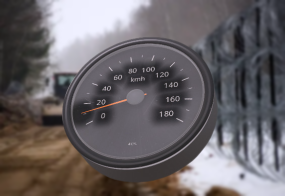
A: 10,km/h
